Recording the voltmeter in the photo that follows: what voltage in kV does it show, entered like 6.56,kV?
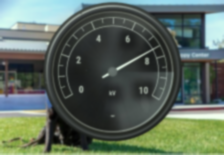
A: 7.5,kV
